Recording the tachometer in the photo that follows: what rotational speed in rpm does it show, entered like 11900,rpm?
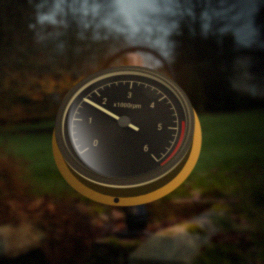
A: 1600,rpm
